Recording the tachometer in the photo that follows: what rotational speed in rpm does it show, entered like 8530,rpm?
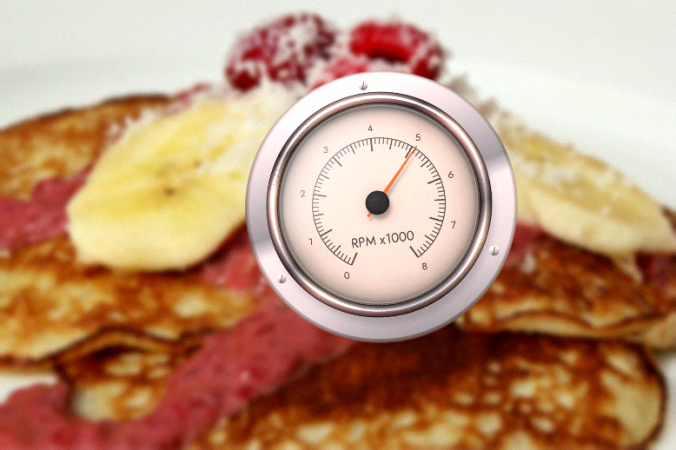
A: 5100,rpm
